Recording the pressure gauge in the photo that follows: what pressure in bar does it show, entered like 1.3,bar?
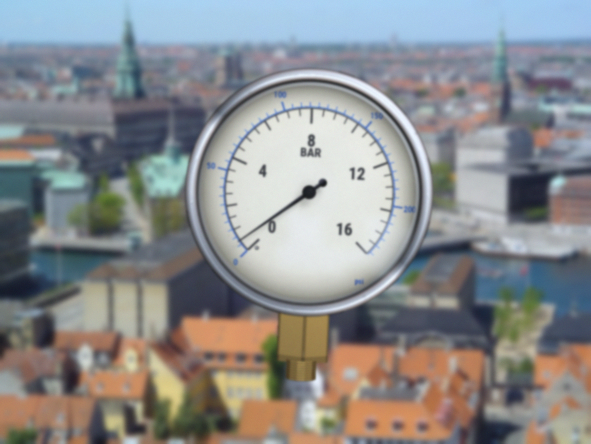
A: 0.5,bar
